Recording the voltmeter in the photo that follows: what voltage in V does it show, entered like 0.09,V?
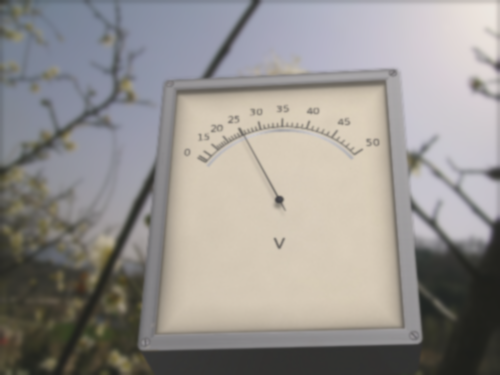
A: 25,V
